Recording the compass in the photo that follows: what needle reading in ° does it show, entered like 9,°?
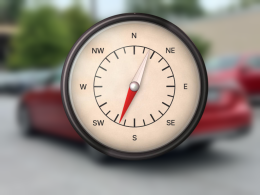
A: 202.5,°
